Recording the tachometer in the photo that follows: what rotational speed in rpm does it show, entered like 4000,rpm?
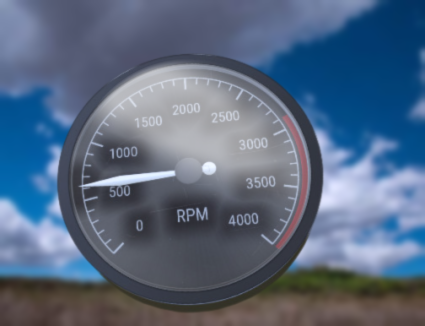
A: 600,rpm
